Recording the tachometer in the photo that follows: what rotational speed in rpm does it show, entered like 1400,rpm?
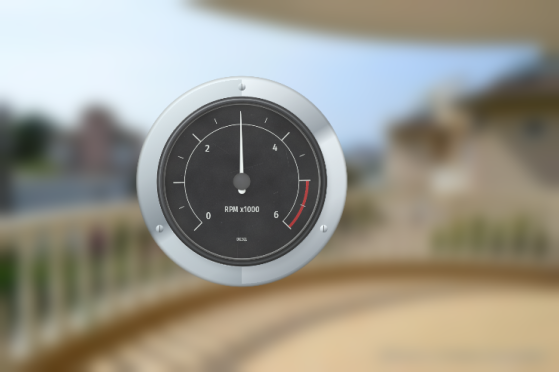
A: 3000,rpm
